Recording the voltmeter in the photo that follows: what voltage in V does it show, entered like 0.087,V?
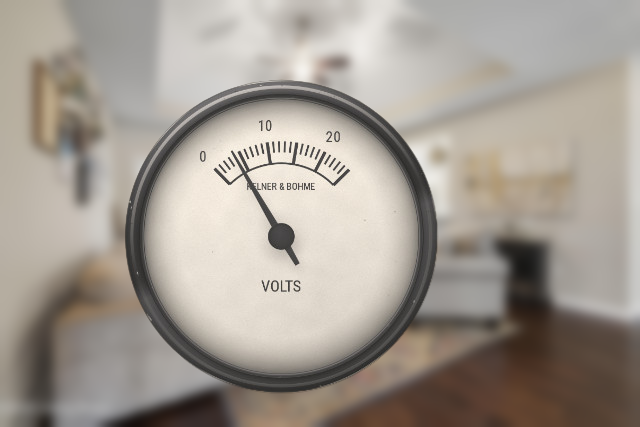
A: 4,V
